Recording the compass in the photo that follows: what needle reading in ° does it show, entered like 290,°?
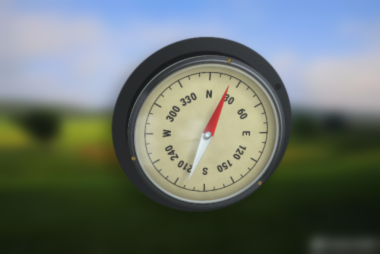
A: 20,°
